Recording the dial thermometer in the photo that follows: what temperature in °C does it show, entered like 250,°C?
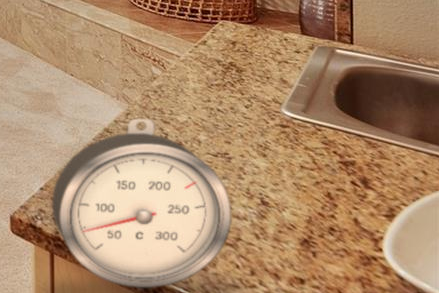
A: 75,°C
